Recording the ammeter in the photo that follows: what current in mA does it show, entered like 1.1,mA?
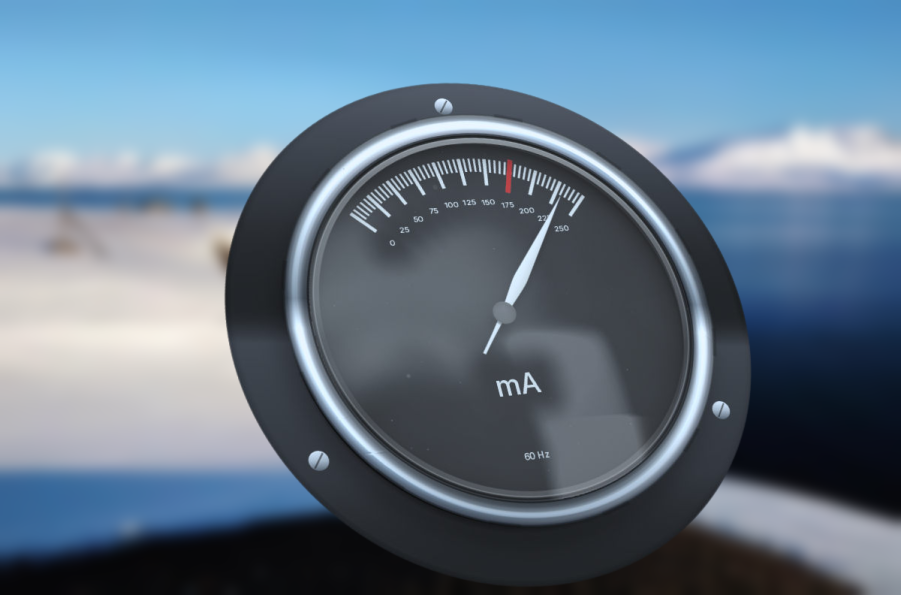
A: 230,mA
